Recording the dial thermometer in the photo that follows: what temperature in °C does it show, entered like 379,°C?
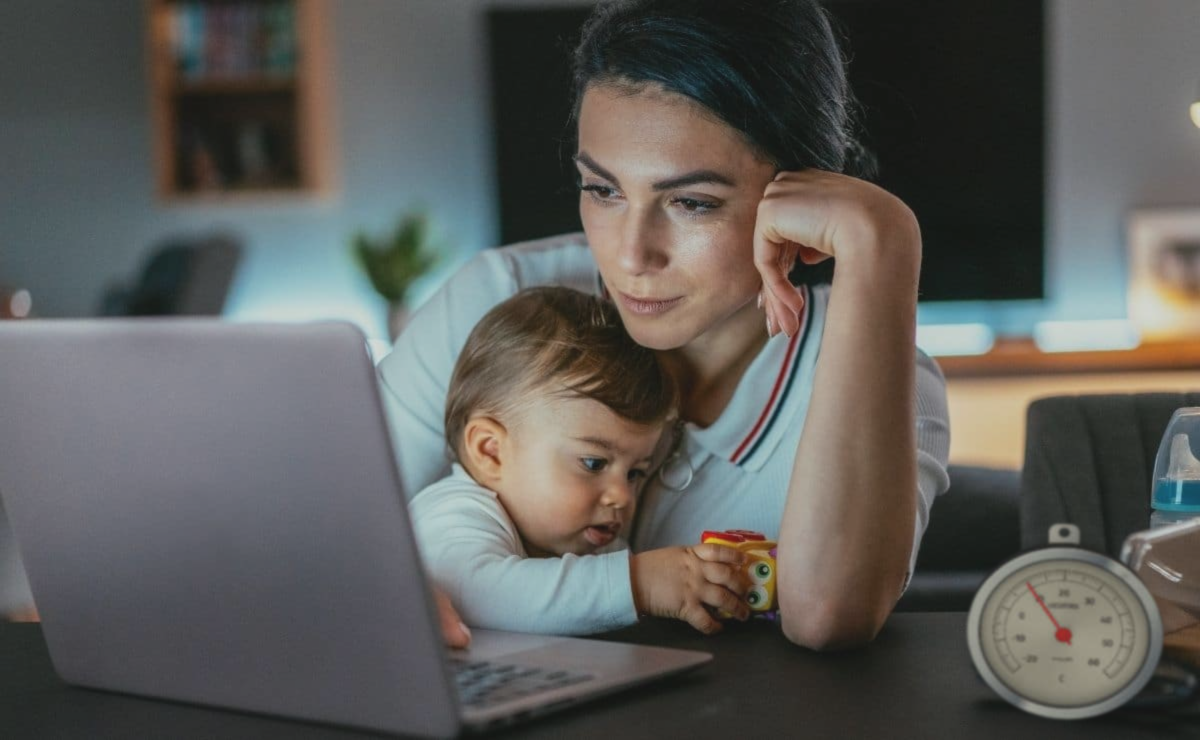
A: 10,°C
